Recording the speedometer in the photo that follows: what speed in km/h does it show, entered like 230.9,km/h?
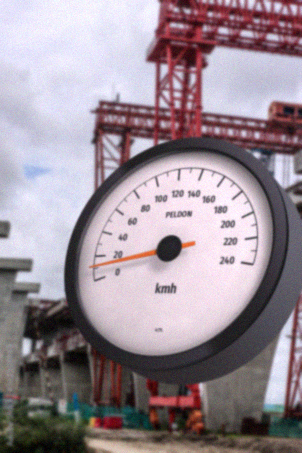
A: 10,km/h
